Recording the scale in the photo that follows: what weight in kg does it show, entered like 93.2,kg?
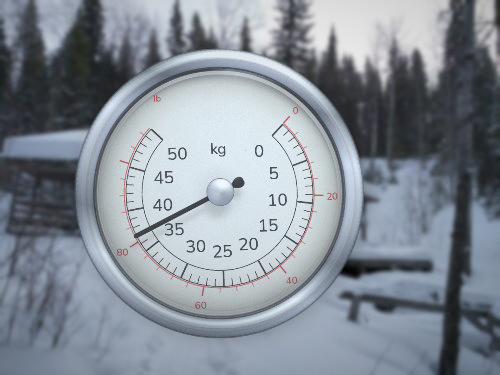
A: 37,kg
